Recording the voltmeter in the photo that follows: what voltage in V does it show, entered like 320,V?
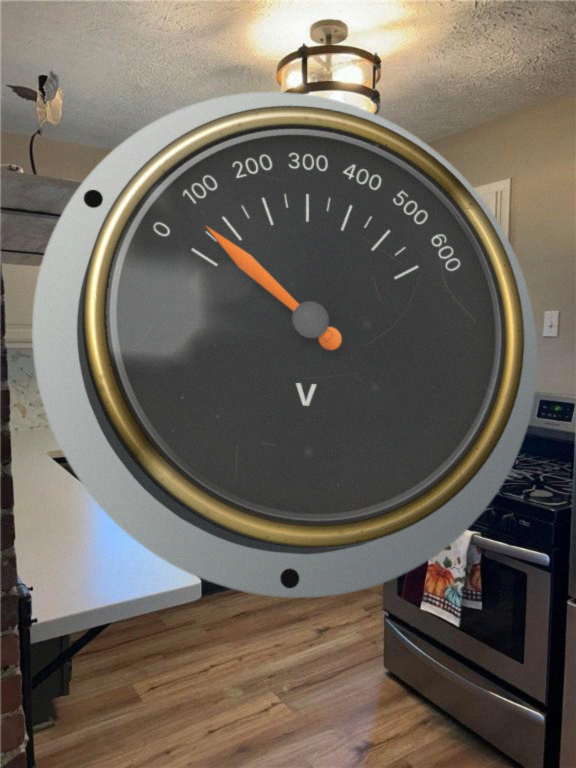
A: 50,V
